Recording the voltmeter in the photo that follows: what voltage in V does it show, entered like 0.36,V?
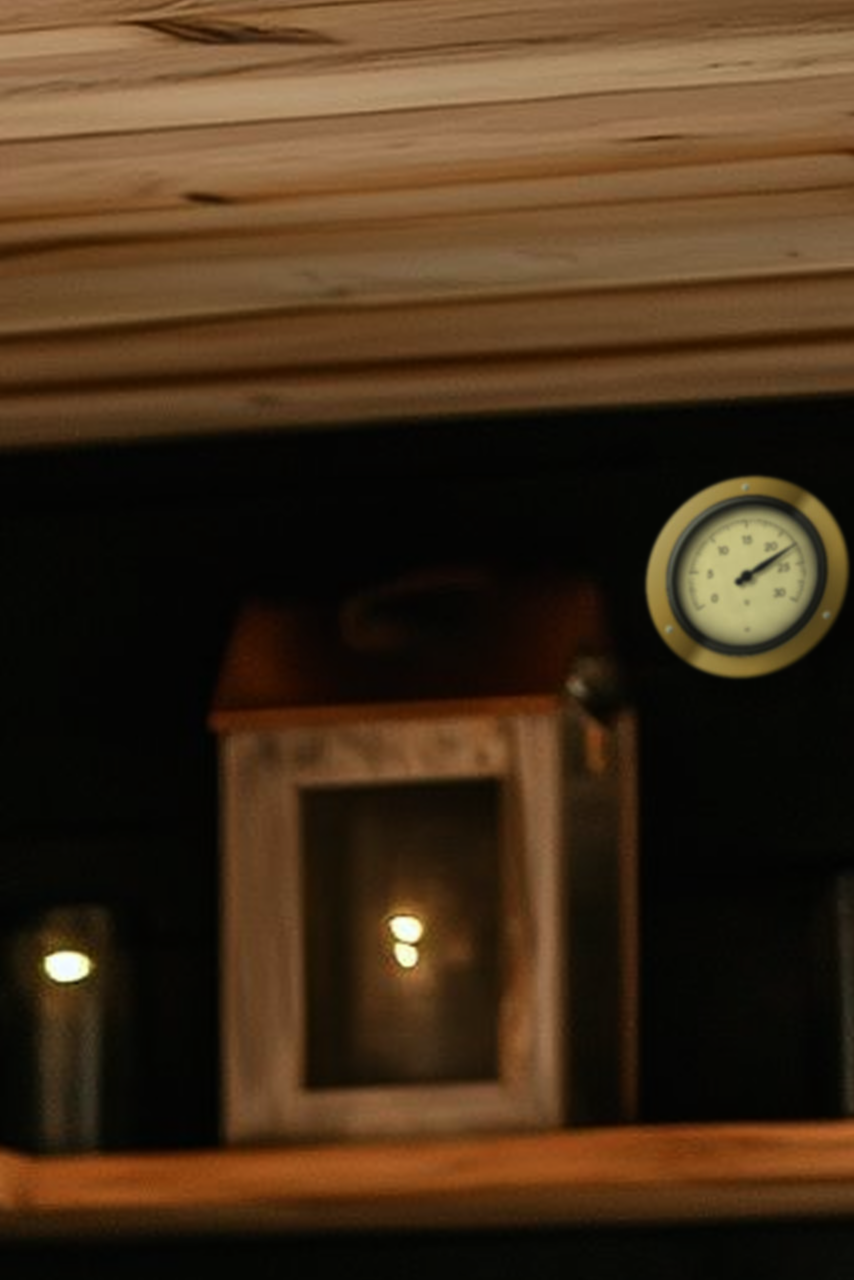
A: 22.5,V
